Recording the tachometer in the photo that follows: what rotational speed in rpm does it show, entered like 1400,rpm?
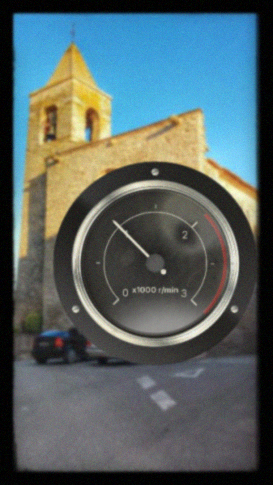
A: 1000,rpm
